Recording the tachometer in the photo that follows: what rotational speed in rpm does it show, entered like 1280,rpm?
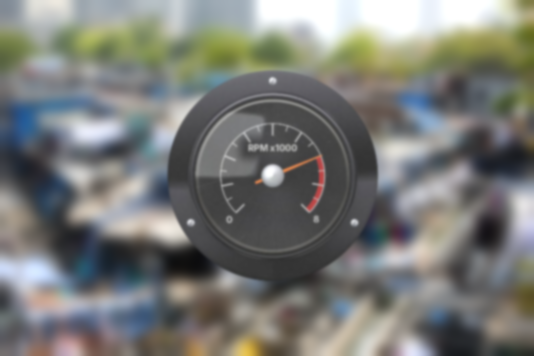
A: 6000,rpm
